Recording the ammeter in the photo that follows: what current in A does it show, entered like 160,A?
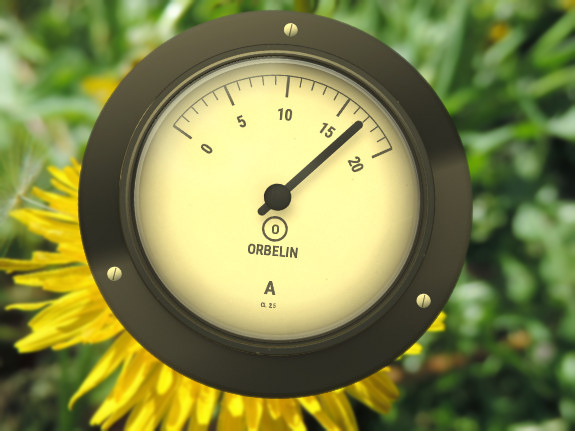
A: 17,A
